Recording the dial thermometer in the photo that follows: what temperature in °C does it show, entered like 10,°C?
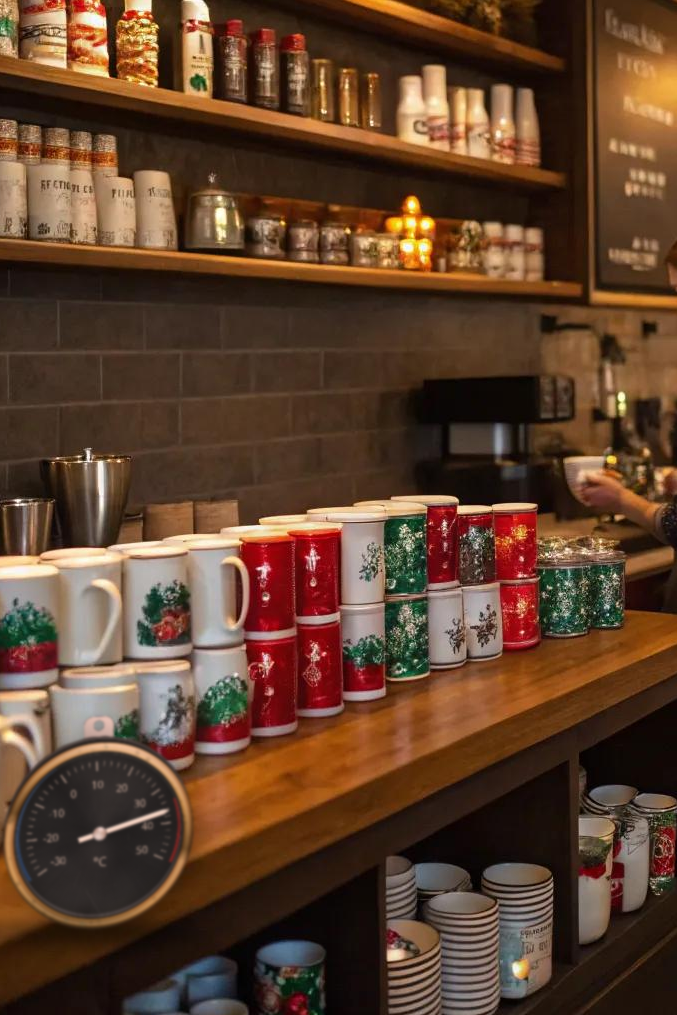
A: 36,°C
